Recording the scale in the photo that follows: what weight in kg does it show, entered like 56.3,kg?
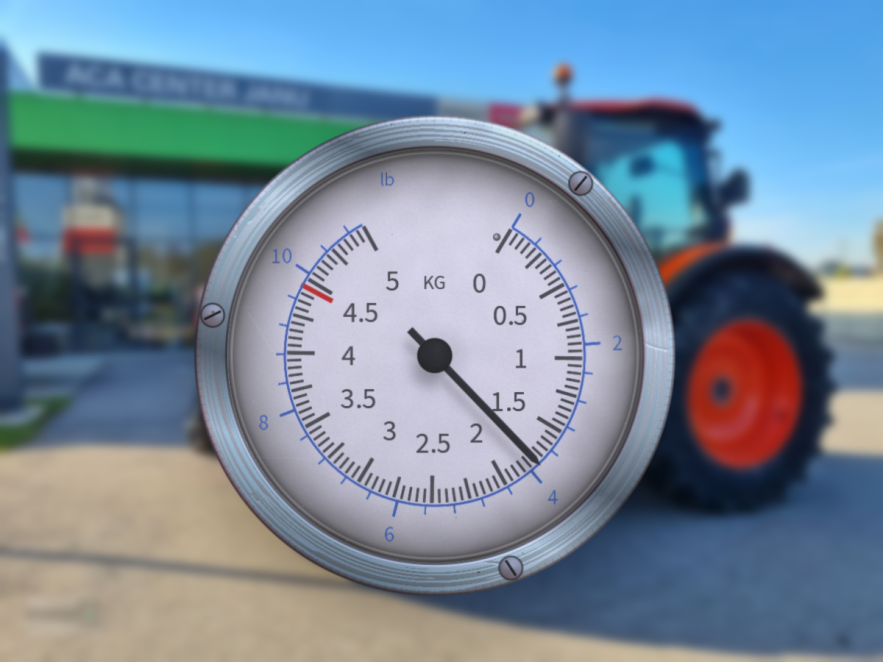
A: 1.75,kg
